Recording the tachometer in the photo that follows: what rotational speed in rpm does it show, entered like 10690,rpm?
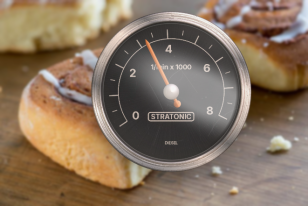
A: 3250,rpm
